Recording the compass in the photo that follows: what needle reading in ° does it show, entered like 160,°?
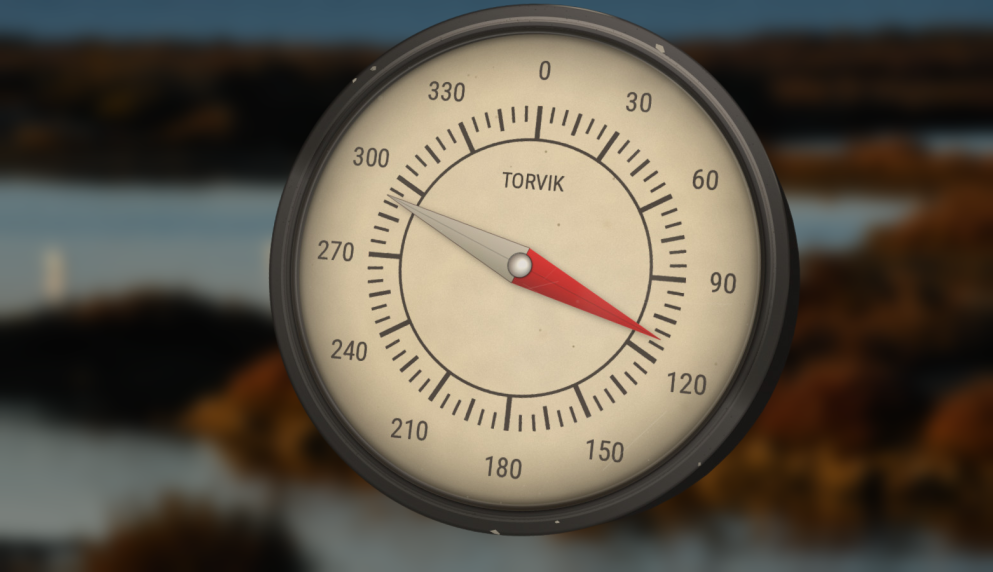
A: 112.5,°
